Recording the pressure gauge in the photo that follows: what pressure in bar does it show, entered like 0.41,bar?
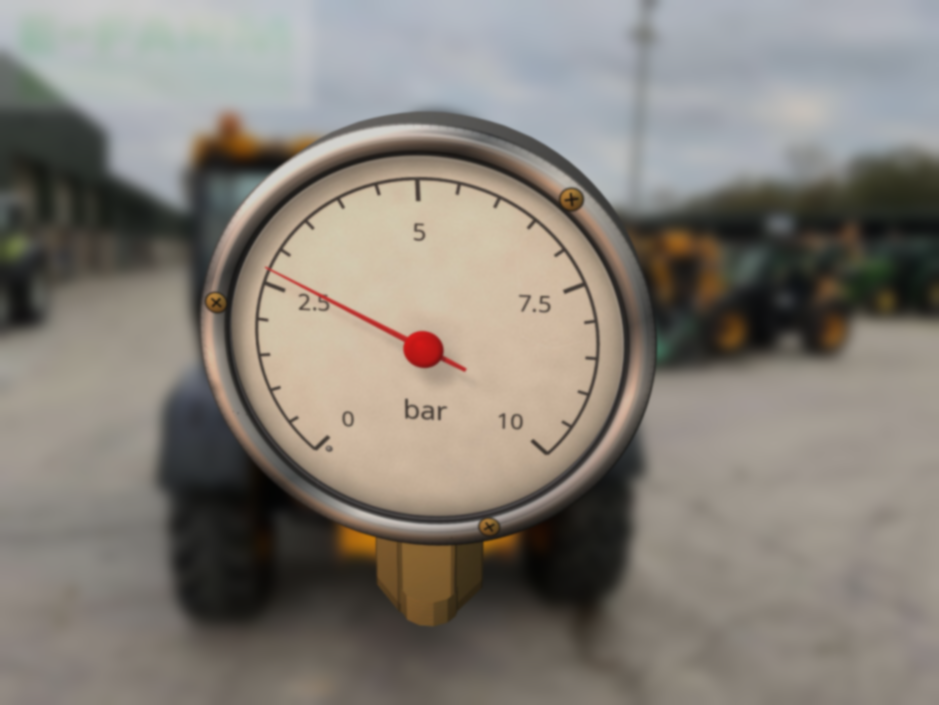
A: 2.75,bar
